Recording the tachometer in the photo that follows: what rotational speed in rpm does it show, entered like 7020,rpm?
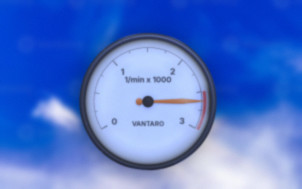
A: 2625,rpm
